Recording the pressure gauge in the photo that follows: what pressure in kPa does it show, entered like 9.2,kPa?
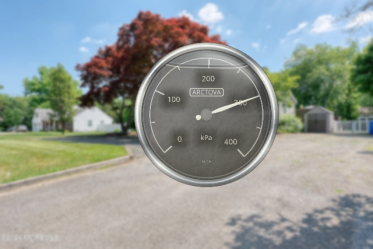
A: 300,kPa
